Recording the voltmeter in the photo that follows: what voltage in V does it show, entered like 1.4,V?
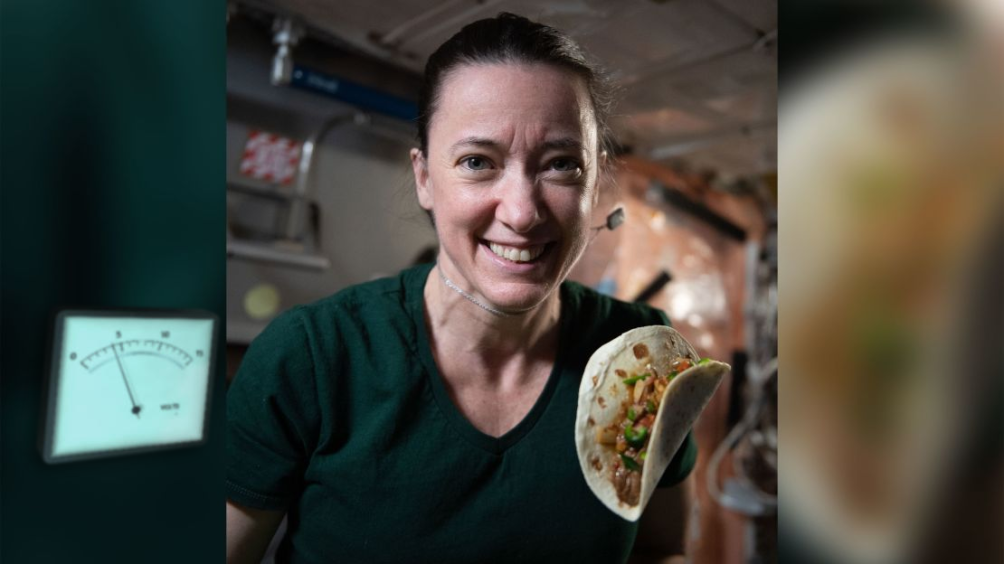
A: 4,V
